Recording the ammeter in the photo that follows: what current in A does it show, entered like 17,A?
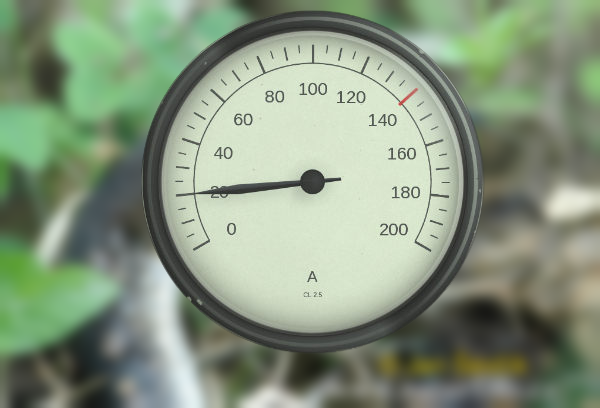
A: 20,A
